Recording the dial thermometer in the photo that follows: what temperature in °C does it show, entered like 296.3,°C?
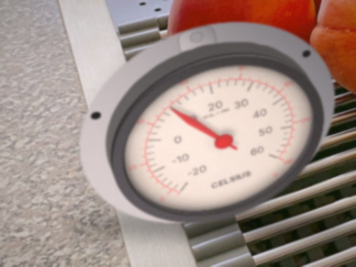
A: 10,°C
